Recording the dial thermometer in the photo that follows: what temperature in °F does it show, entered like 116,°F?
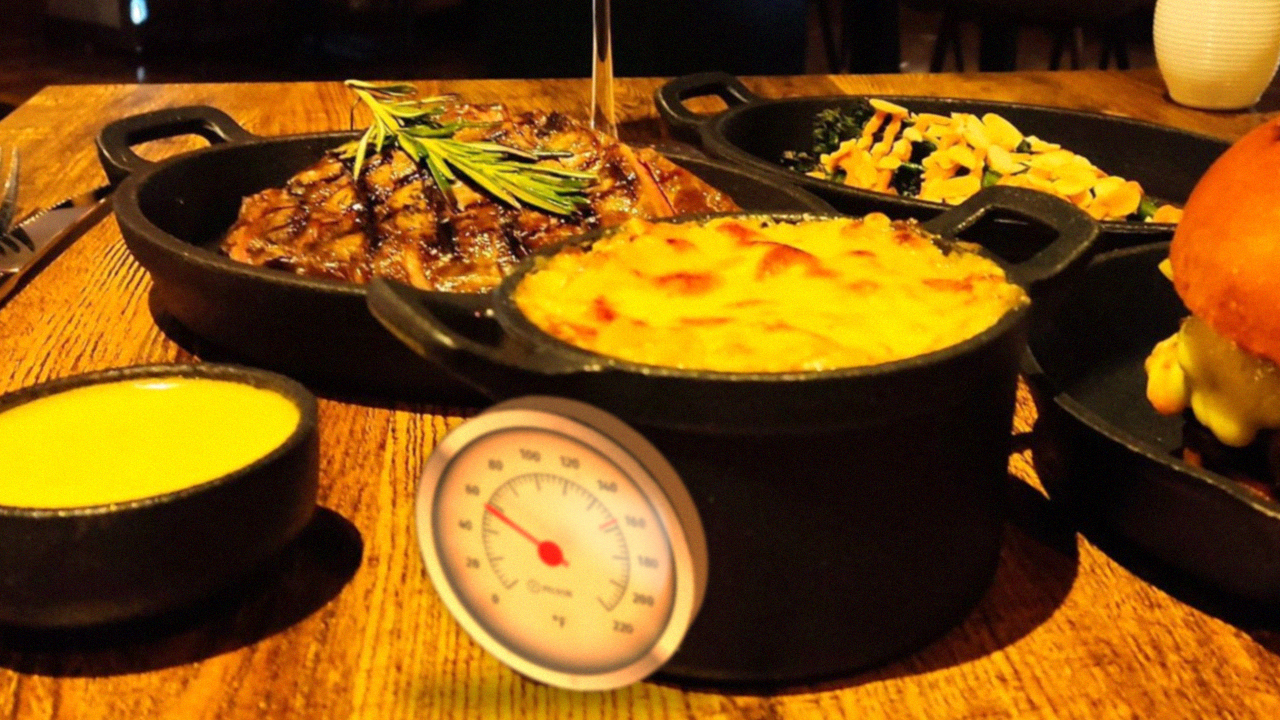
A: 60,°F
